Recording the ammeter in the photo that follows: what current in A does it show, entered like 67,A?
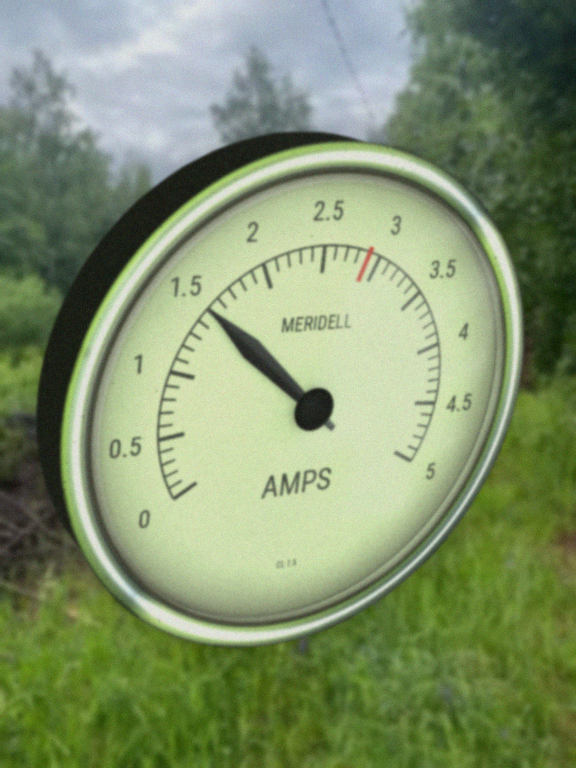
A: 1.5,A
